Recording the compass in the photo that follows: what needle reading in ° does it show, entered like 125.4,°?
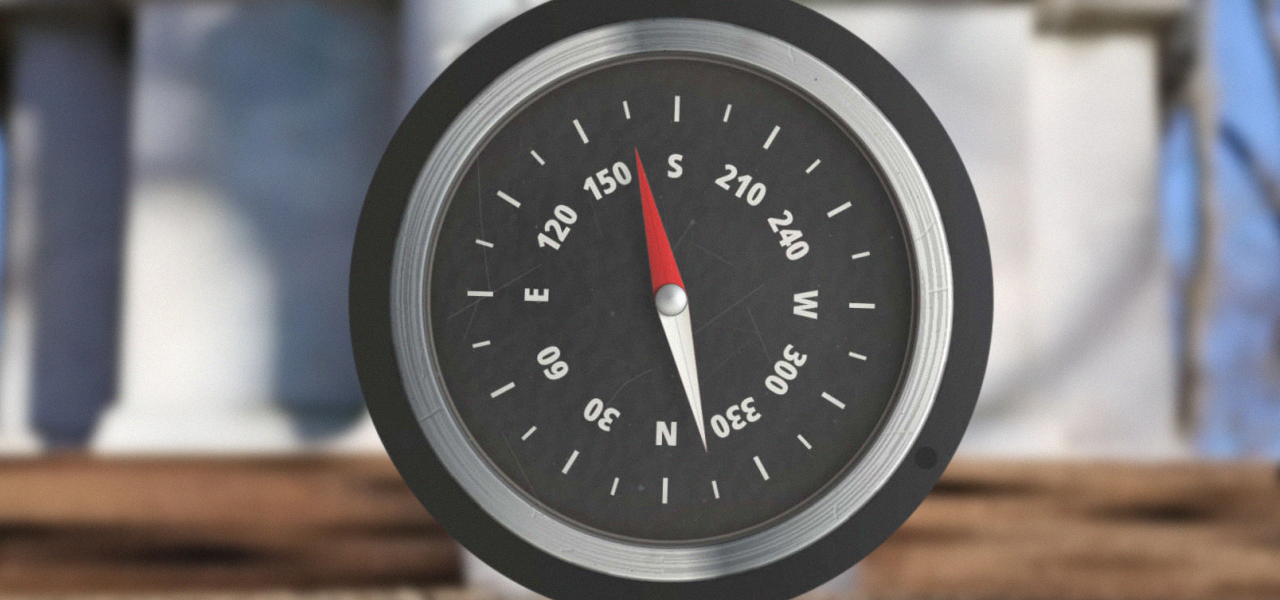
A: 165,°
